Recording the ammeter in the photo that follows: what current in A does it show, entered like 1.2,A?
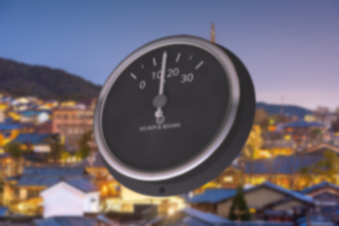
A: 15,A
